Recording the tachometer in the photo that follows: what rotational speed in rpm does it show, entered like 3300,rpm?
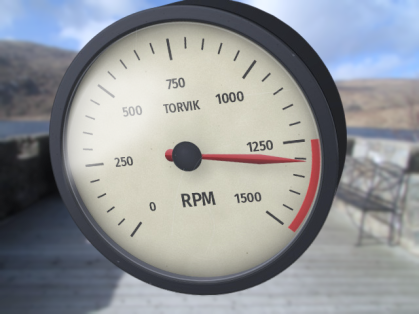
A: 1300,rpm
